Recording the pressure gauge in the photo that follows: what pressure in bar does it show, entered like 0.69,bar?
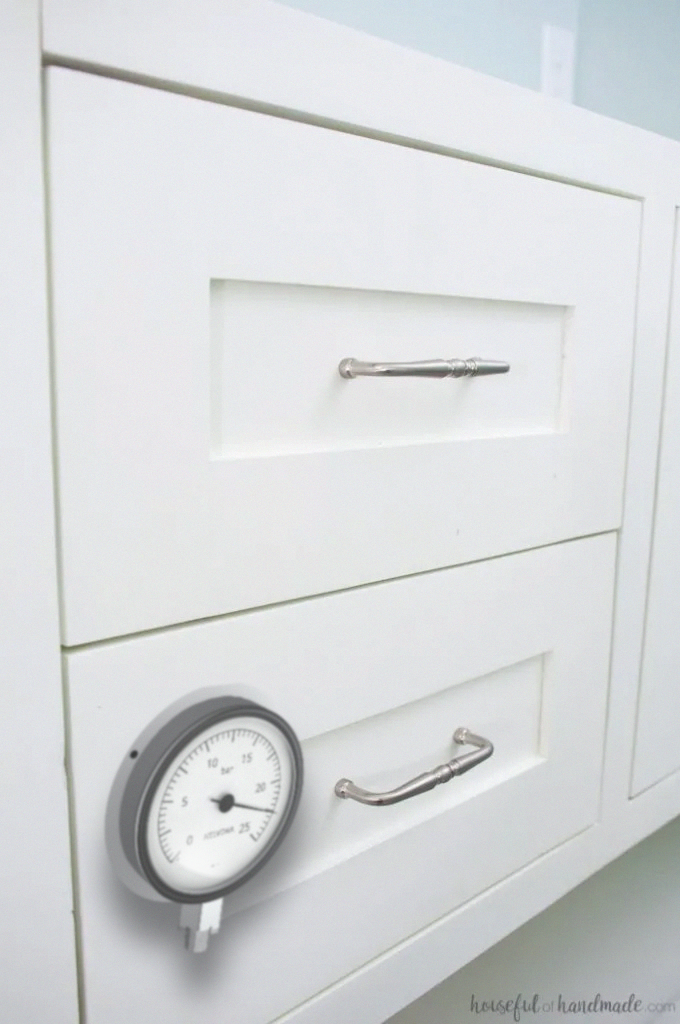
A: 22.5,bar
